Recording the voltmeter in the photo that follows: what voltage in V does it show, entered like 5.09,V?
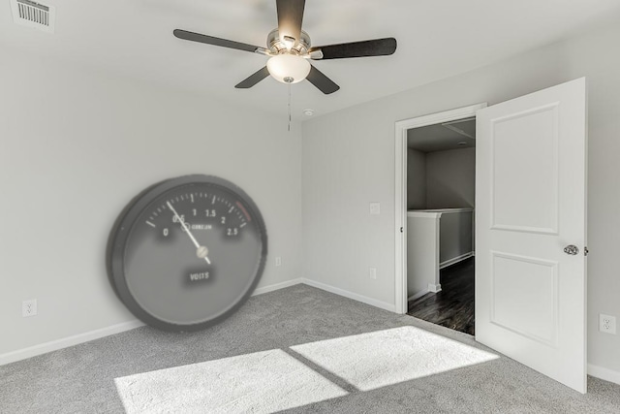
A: 0.5,V
